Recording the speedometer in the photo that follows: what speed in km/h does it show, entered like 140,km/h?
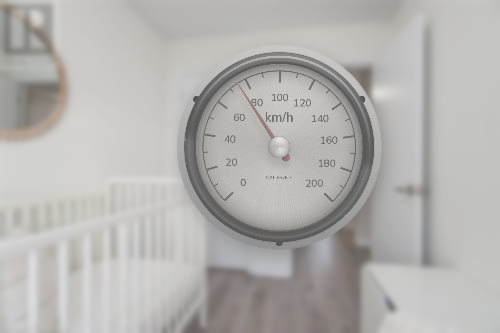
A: 75,km/h
